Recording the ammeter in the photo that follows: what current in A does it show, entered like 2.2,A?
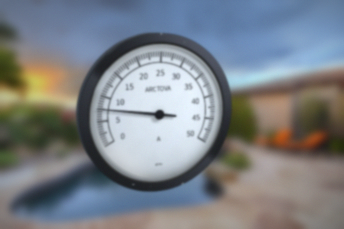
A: 7.5,A
